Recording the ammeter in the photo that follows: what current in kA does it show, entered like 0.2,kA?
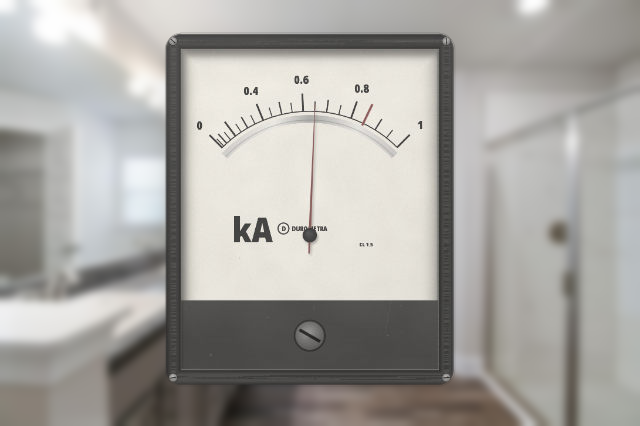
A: 0.65,kA
